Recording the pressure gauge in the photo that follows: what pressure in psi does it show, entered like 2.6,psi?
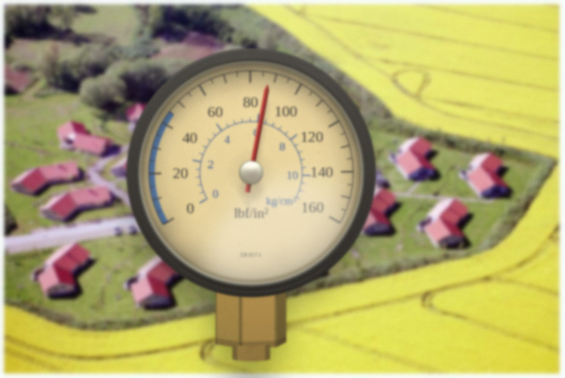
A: 87.5,psi
